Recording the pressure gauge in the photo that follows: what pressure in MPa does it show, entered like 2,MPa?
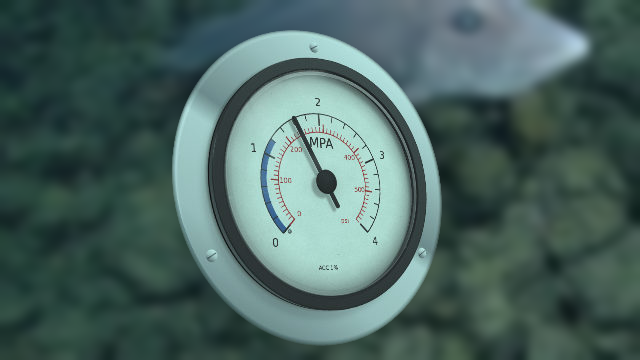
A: 1.6,MPa
